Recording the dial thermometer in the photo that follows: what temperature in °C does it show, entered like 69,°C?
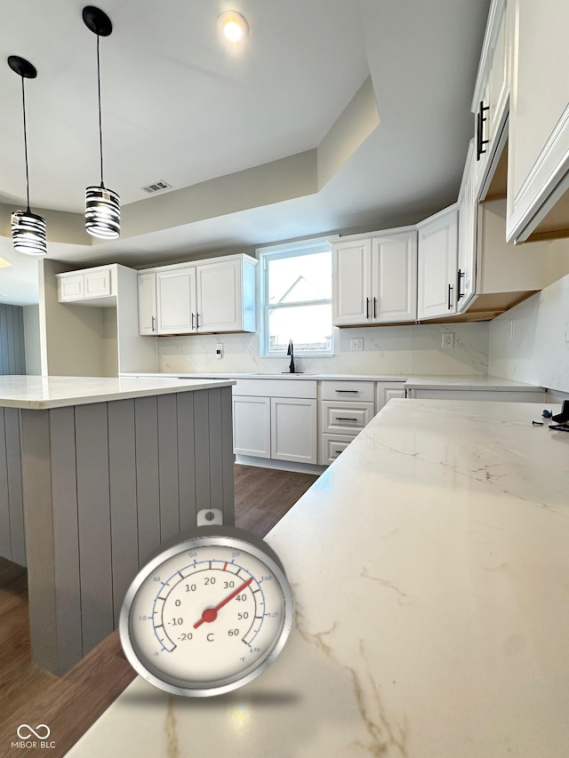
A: 35,°C
